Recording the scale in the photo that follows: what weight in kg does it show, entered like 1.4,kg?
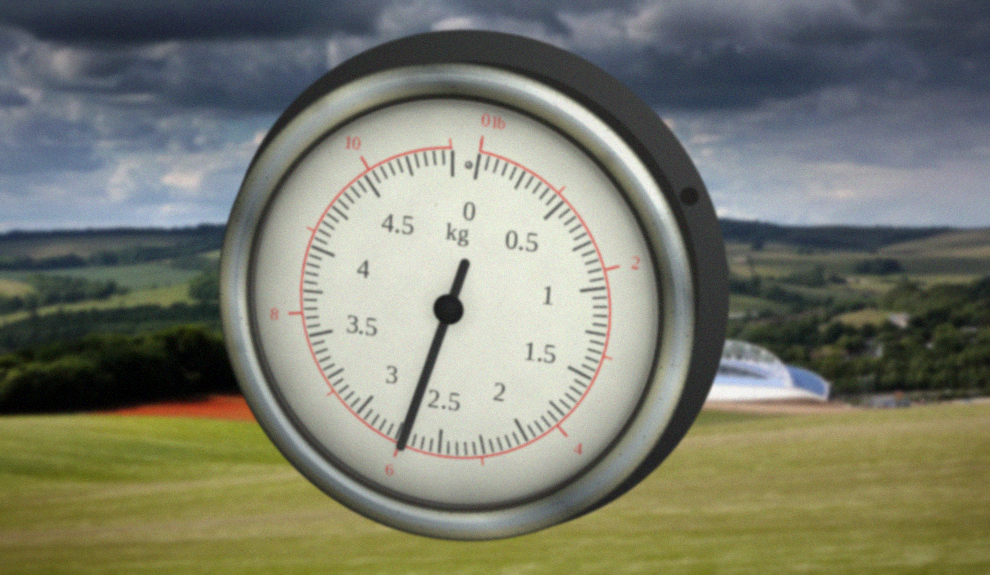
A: 2.7,kg
